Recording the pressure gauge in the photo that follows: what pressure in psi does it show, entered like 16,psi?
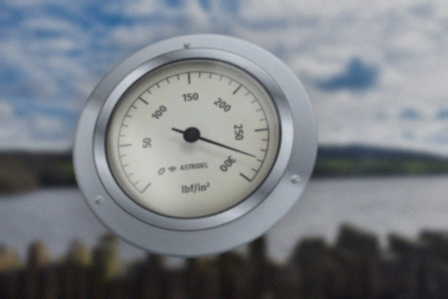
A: 280,psi
